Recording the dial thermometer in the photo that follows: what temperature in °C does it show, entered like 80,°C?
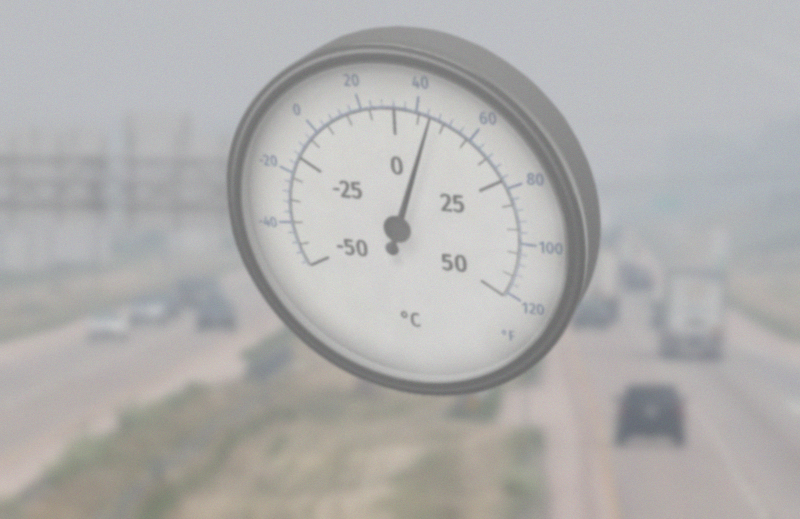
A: 7.5,°C
